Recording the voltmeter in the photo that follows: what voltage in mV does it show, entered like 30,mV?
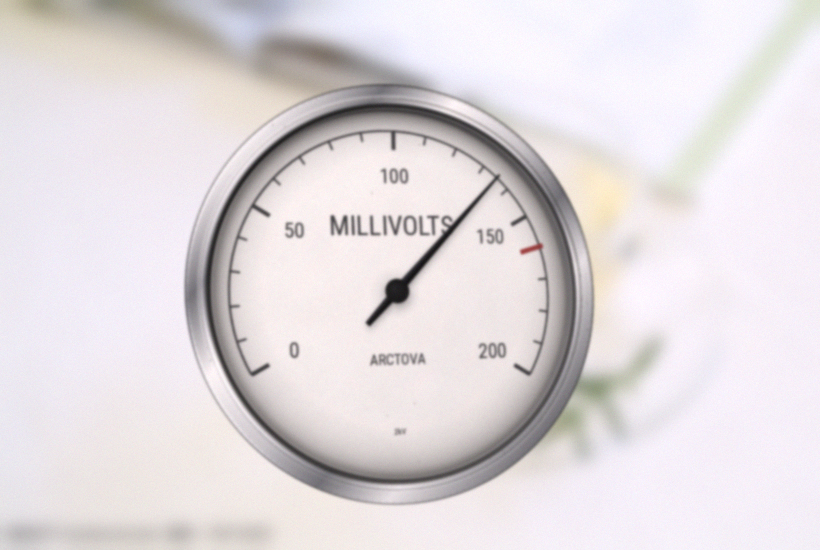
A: 135,mV
